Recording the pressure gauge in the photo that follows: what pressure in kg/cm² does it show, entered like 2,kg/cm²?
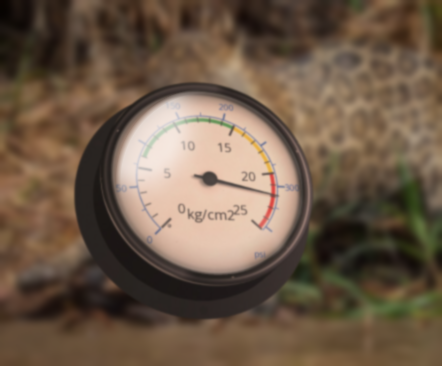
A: 22,kg/cm²
